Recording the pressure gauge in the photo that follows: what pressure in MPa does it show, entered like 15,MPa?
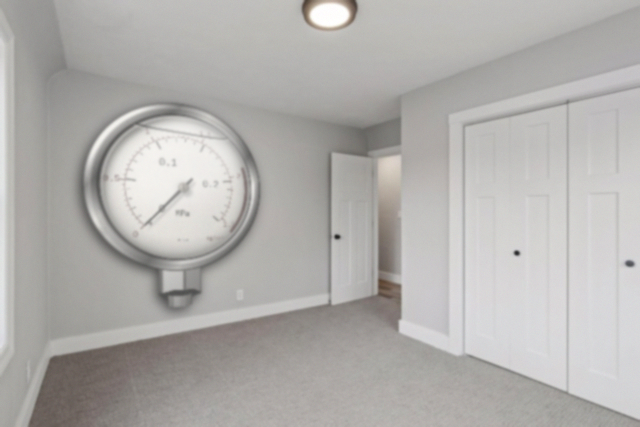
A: 0,MPa
